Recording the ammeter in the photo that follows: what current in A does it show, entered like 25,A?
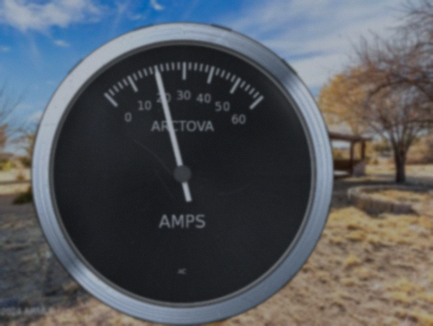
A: 20,A
